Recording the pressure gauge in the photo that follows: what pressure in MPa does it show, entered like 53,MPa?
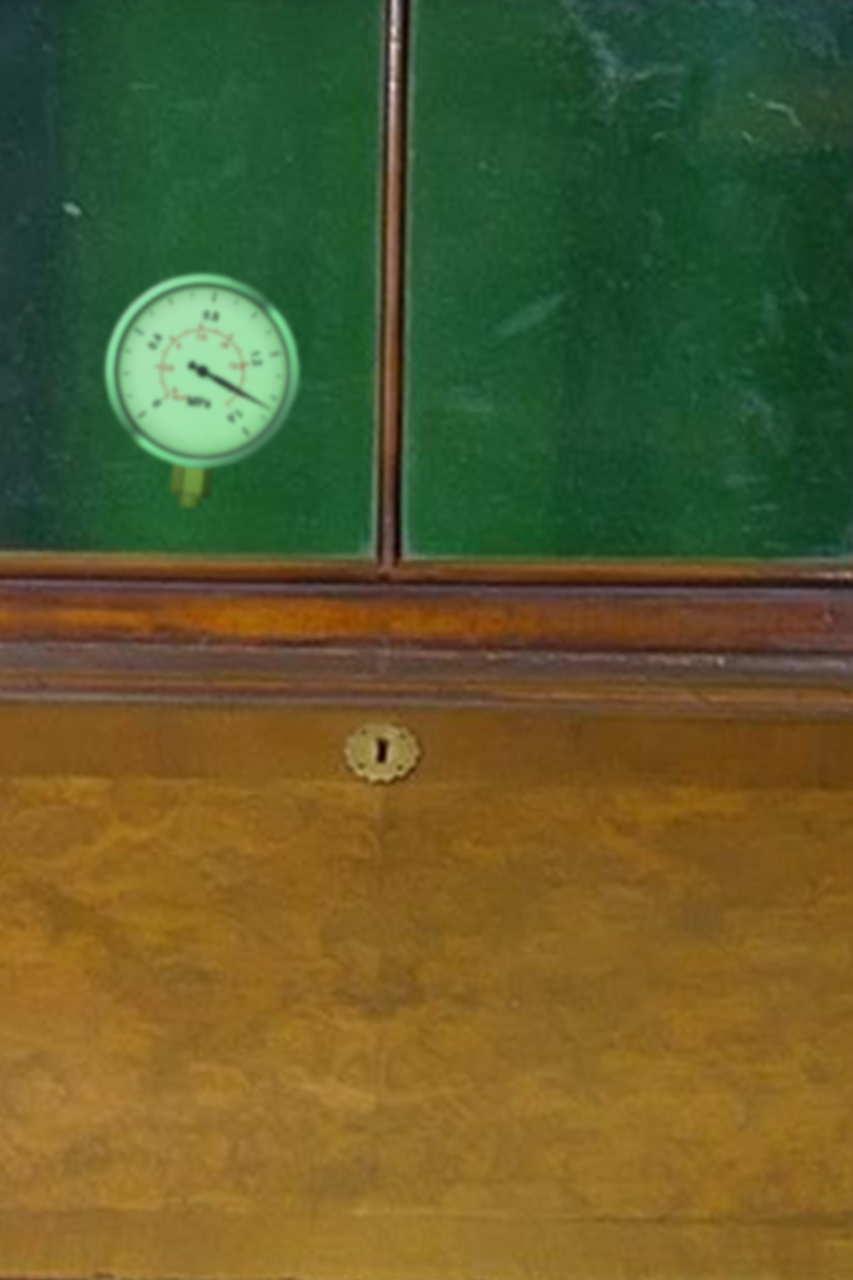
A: 1.45,MPa
